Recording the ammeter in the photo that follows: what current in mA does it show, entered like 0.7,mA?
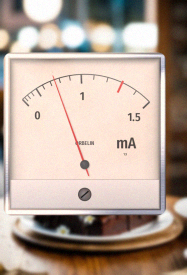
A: 0.75,mA
